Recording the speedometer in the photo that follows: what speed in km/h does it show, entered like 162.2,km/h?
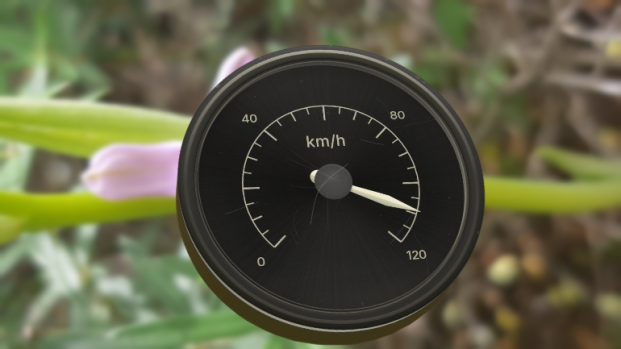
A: 110,km/h
